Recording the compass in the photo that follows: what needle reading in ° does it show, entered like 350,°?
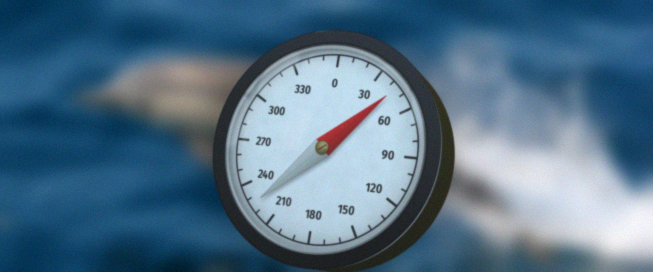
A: 45,°
